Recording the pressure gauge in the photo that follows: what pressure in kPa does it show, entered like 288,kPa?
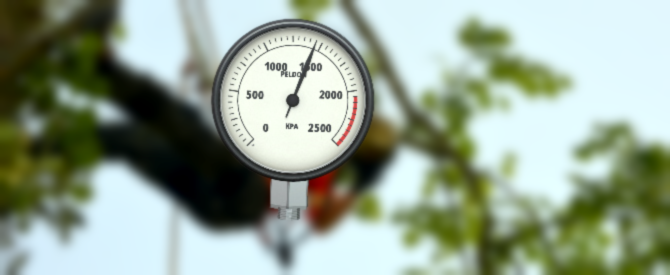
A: 1450,kPa
